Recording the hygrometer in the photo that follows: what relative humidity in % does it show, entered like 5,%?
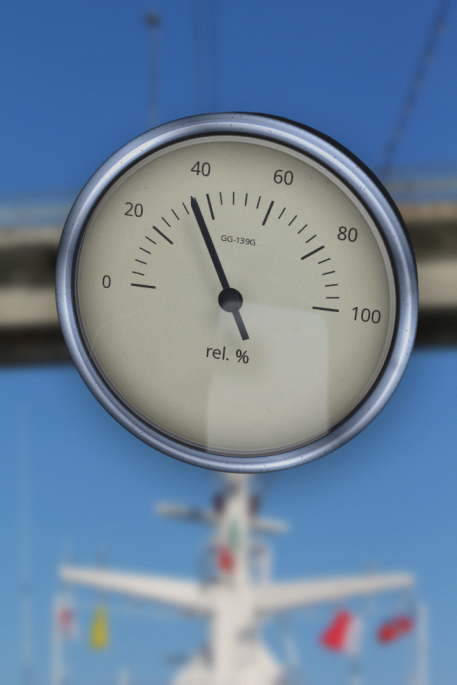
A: 36,%
